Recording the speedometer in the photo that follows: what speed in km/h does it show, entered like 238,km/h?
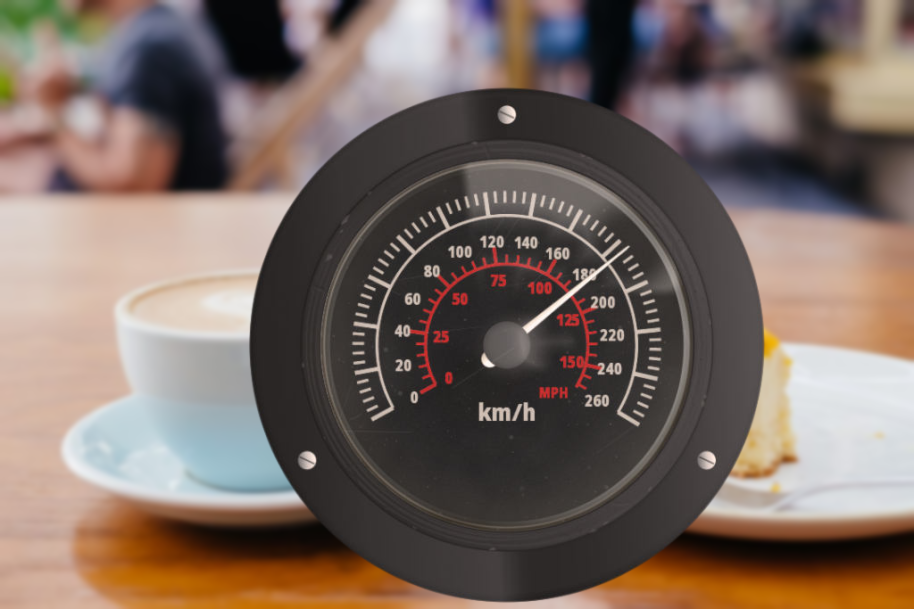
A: 184,km/h
